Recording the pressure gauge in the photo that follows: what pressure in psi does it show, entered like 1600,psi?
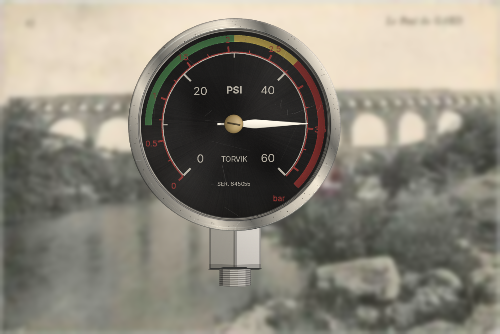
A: 50,psi
